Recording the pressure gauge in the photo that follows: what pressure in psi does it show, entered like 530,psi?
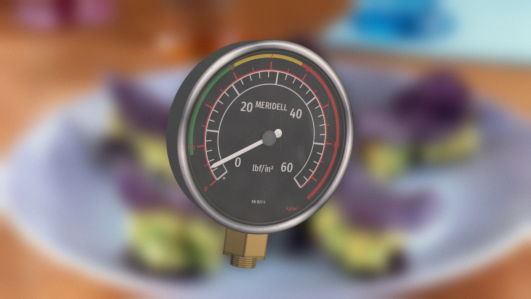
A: 3,psi
